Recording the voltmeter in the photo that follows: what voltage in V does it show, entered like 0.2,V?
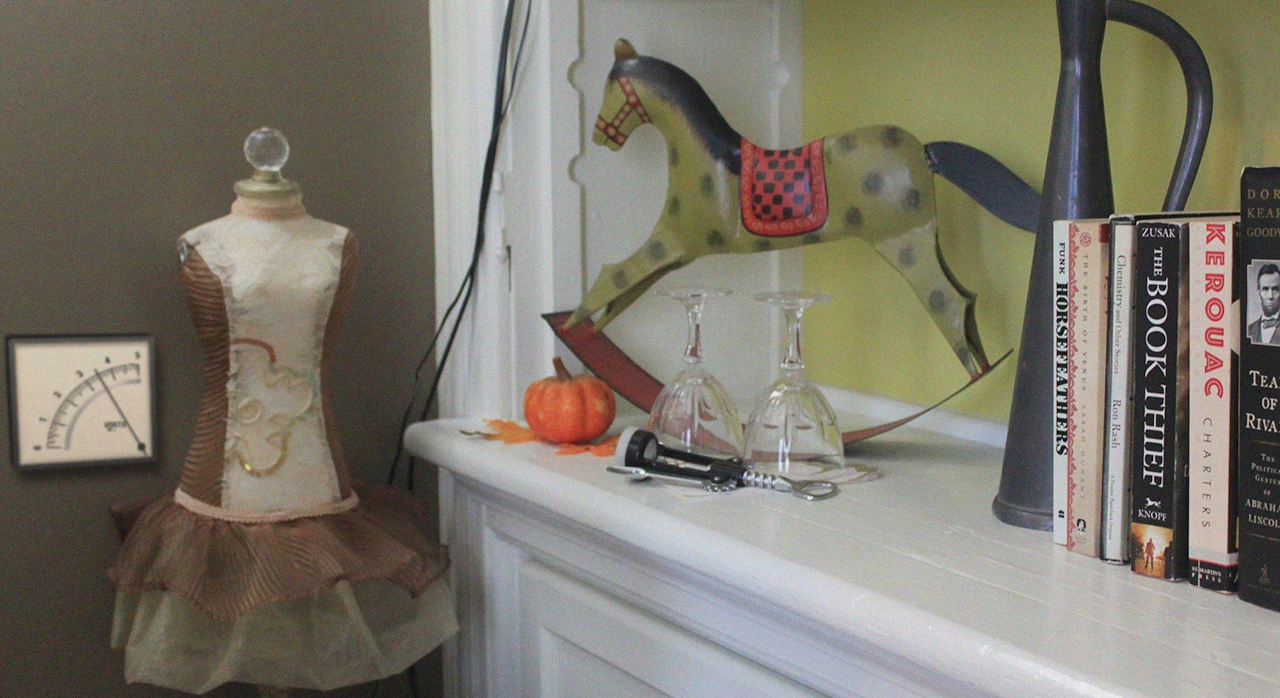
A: 3.5,V
